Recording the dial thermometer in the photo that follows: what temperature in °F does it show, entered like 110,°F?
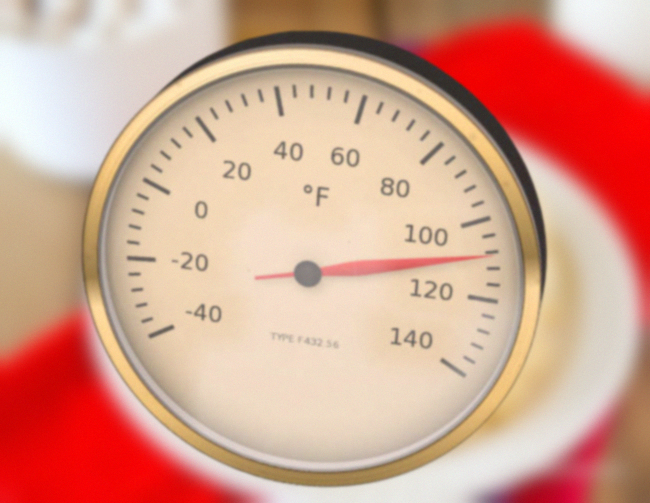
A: 108,°F
